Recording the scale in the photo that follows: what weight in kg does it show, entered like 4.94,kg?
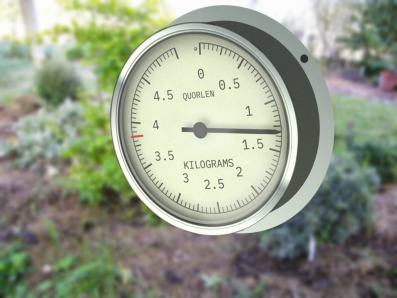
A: 1.3,kg
